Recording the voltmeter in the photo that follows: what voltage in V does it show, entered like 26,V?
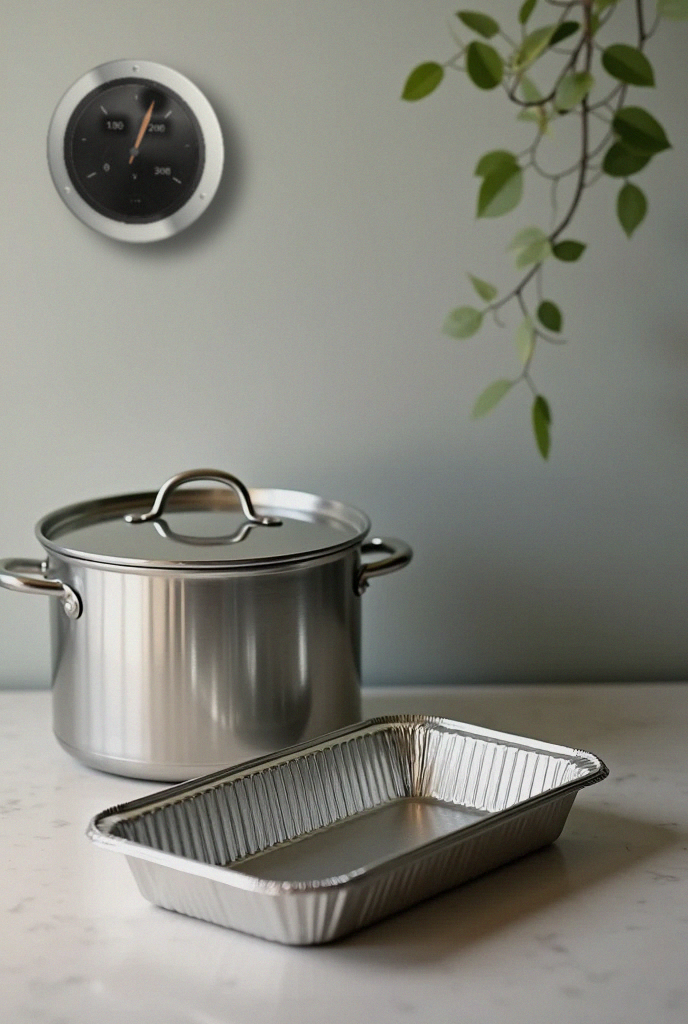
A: 175,V
